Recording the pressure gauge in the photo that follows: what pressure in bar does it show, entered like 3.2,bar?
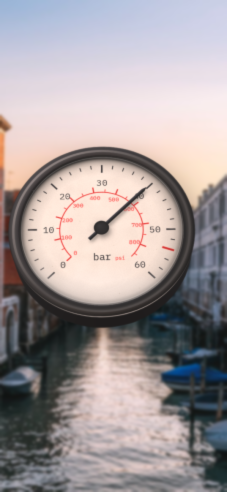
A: 40,bar
